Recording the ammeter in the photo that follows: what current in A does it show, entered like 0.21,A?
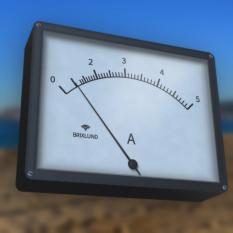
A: 1,A
